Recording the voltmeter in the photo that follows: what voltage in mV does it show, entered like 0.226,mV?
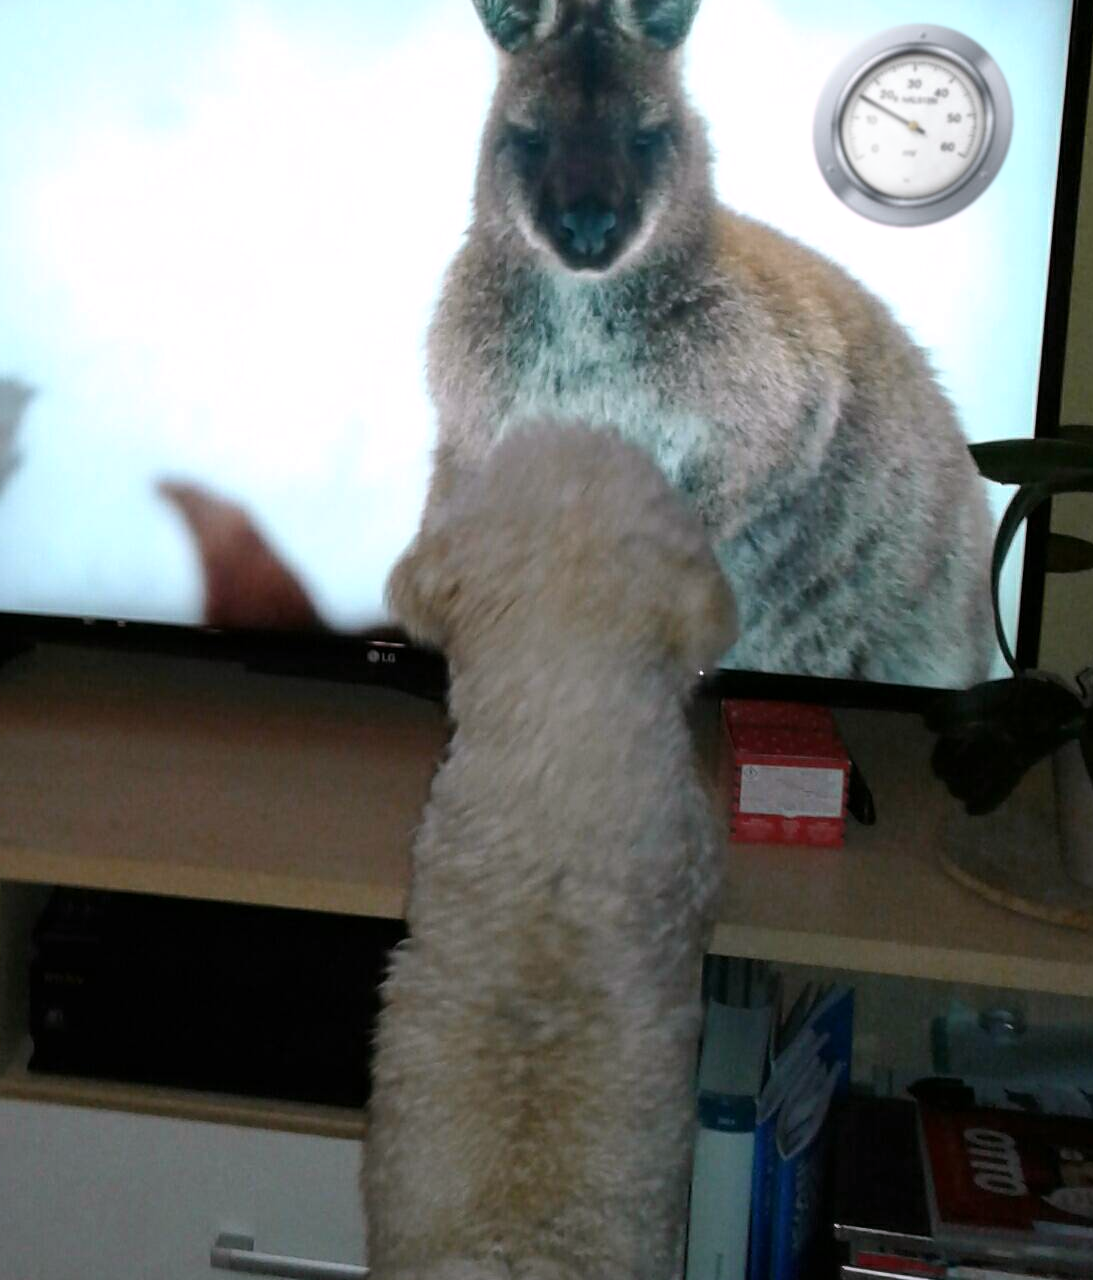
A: 15,mV
